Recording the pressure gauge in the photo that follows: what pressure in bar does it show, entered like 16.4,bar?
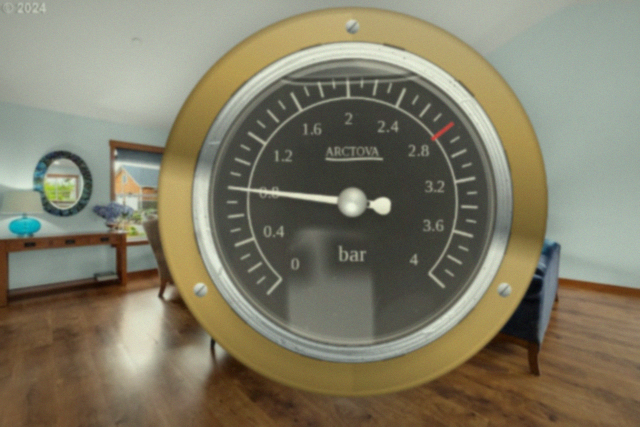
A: 0.8,bar
